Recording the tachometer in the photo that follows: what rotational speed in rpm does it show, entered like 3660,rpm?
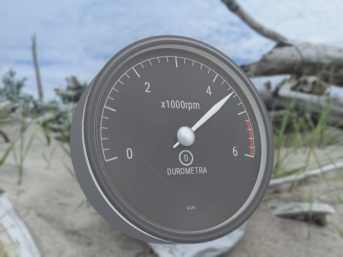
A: 4500,rpm
